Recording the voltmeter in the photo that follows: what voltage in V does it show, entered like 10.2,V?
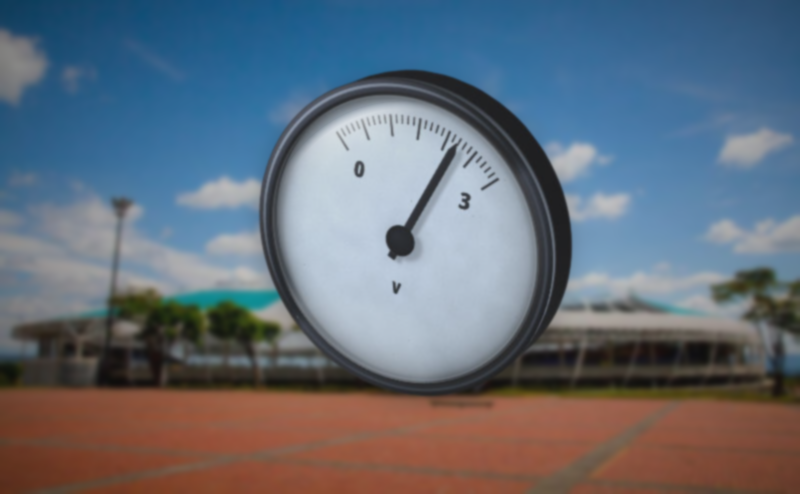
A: 2.2,V
